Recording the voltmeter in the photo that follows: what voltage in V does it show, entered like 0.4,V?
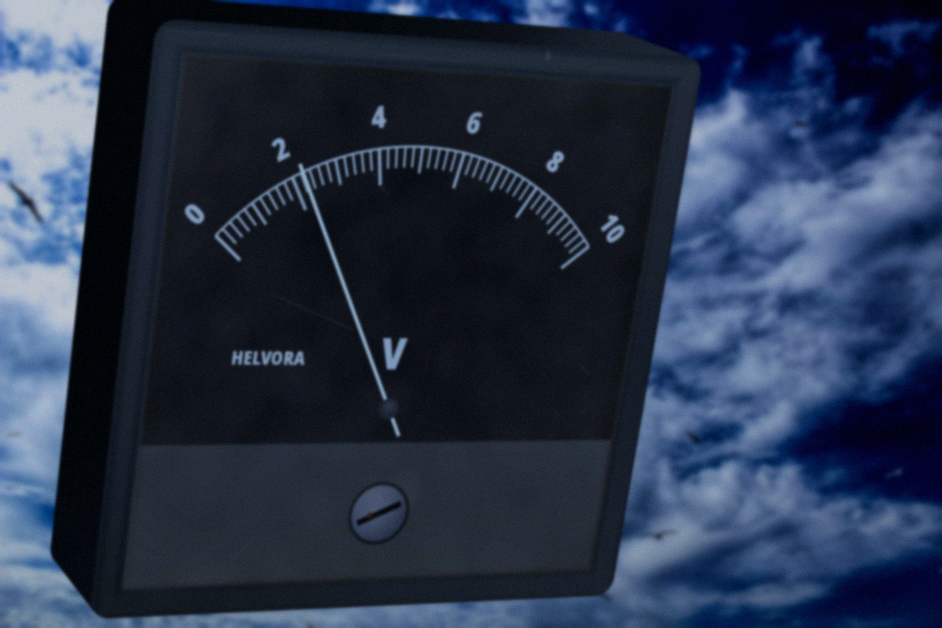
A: 2.2,V
